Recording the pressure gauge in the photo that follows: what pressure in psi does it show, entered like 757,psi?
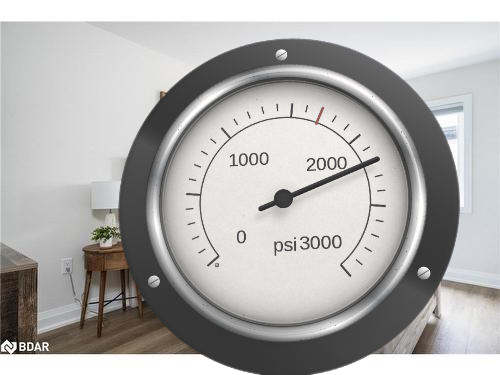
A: 2200,psi
